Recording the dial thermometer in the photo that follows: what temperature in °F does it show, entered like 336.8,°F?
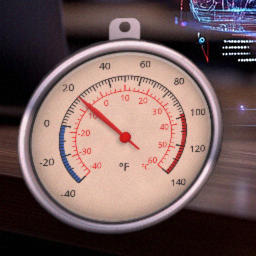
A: 20,°F
